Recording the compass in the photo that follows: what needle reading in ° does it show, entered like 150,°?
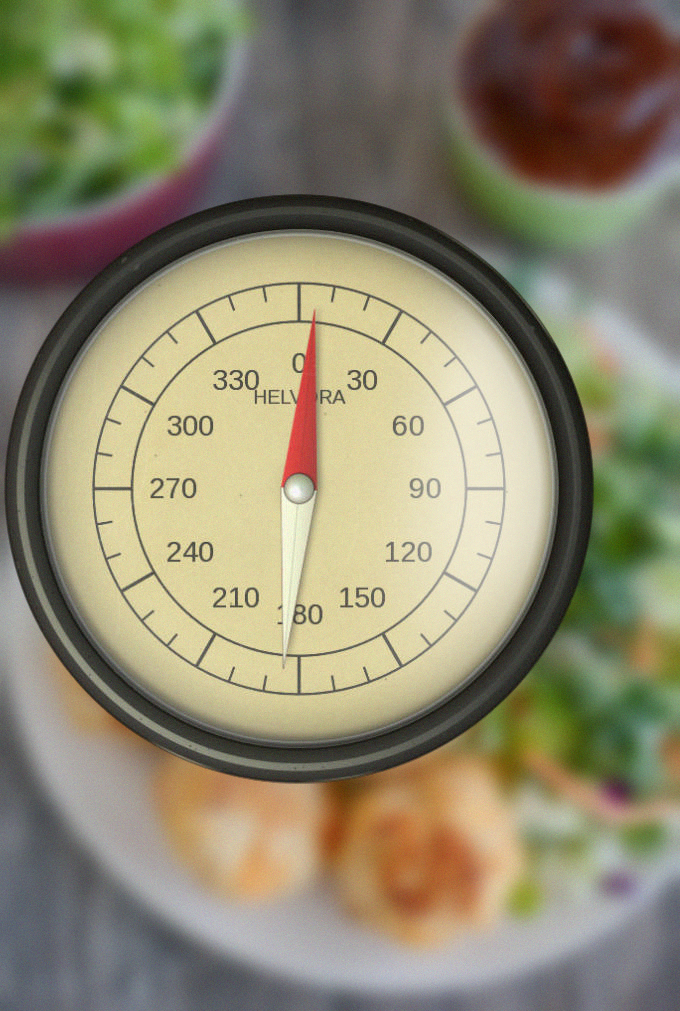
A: 5,°
